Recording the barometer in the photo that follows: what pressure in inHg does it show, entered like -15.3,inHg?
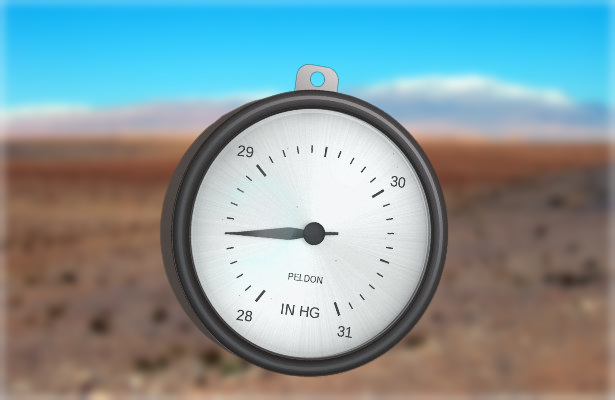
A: 28.5,inHg
